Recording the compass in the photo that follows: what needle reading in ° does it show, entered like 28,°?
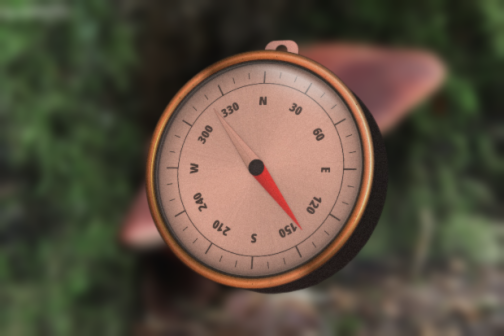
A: 140,°
